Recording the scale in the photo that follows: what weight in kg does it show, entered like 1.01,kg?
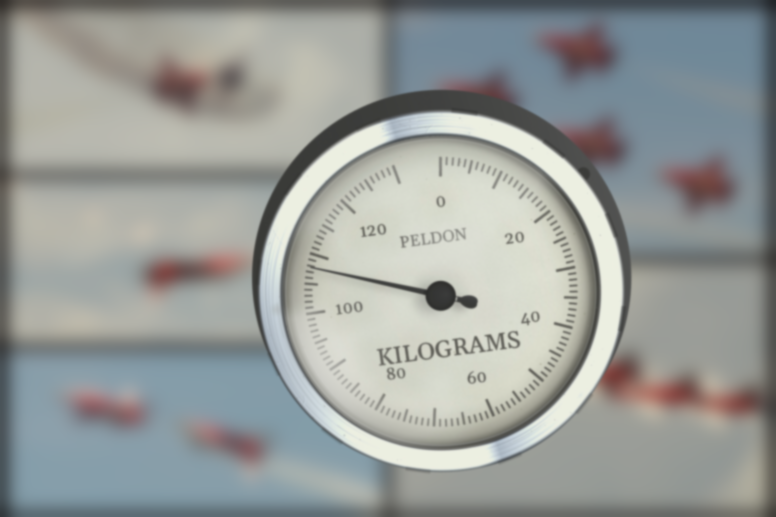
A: 108,kg
